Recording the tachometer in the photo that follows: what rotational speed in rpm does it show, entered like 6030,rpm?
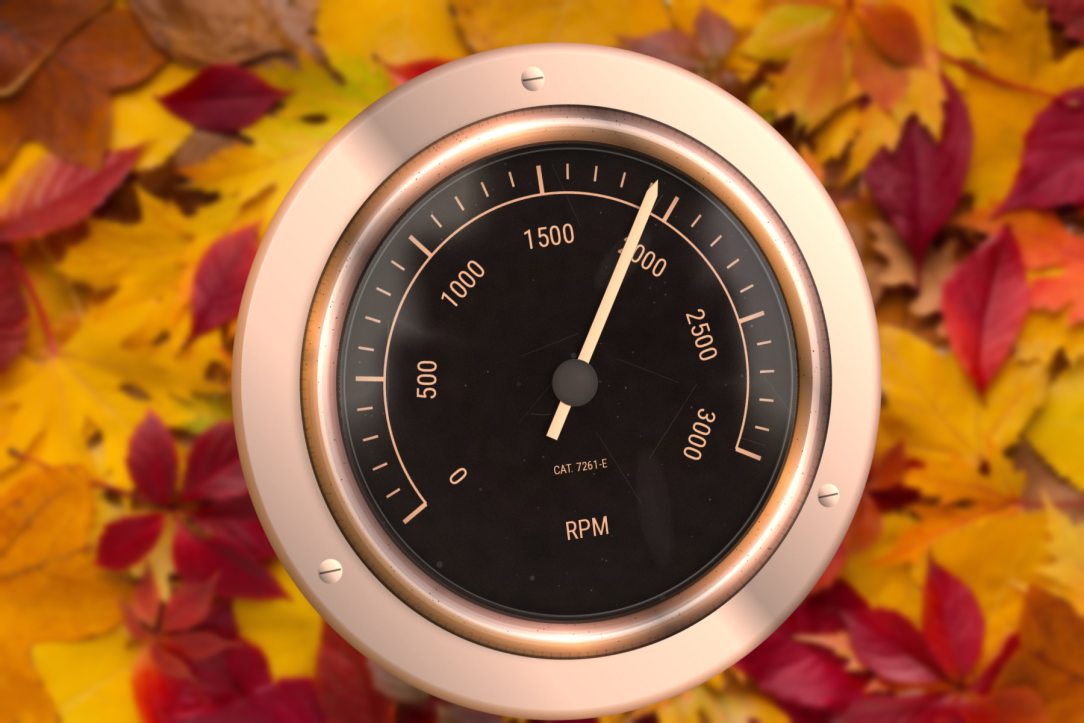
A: 1900,rpm
